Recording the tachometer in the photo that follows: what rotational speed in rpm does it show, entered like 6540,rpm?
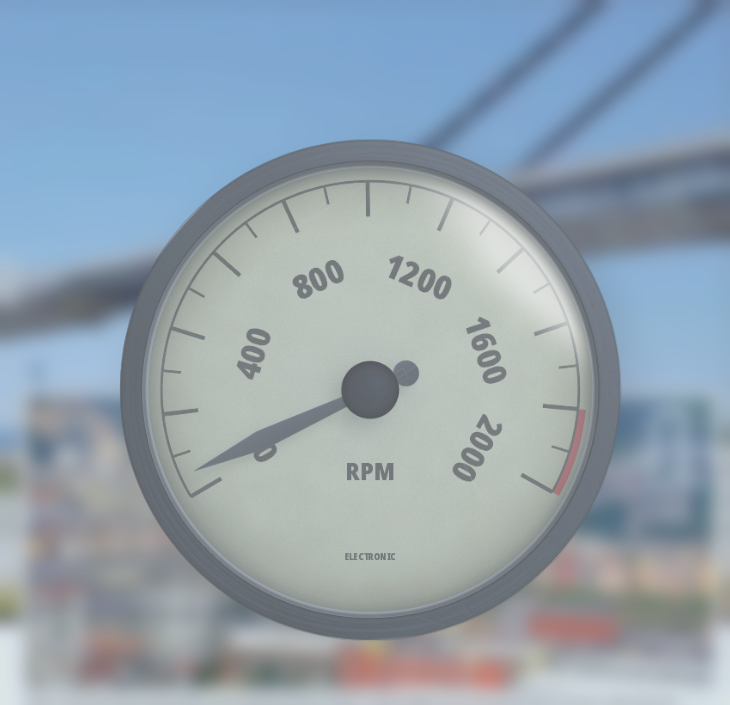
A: 50,rpm
